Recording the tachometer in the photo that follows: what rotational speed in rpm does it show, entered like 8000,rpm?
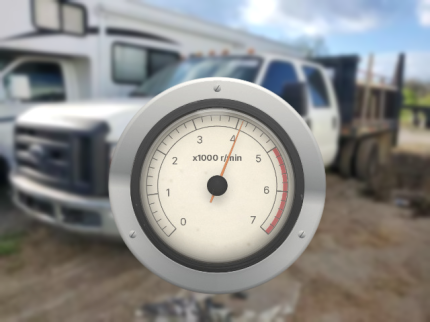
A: 4100,rpm
